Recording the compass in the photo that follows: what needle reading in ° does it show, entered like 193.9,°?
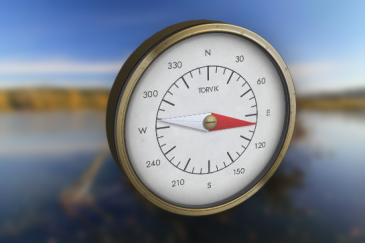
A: 100,°
